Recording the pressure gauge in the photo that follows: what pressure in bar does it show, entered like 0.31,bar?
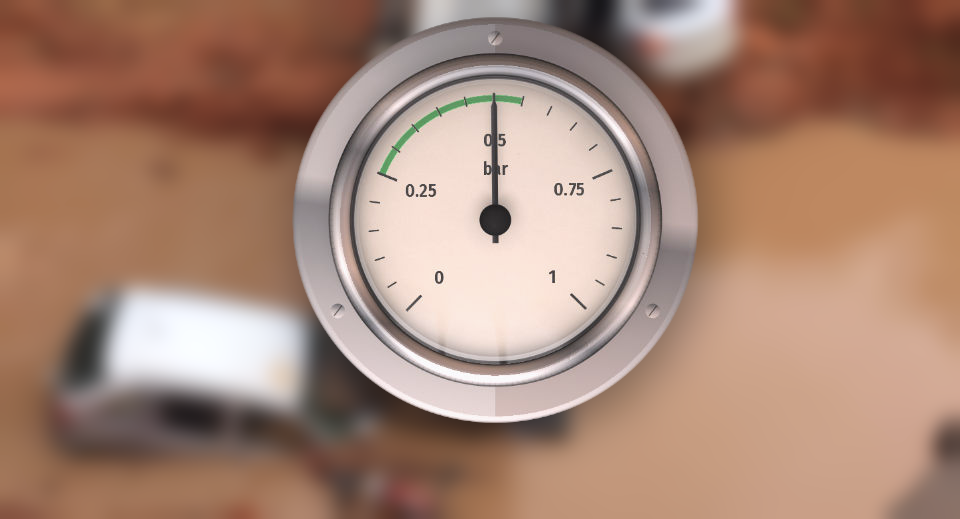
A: 0.5,bar
